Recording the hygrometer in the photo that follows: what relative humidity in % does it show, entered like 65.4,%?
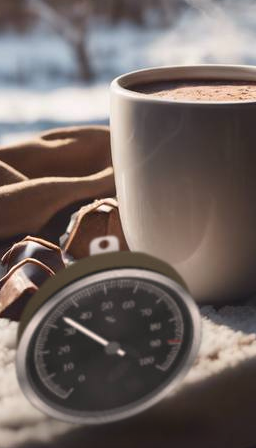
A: 35,%
